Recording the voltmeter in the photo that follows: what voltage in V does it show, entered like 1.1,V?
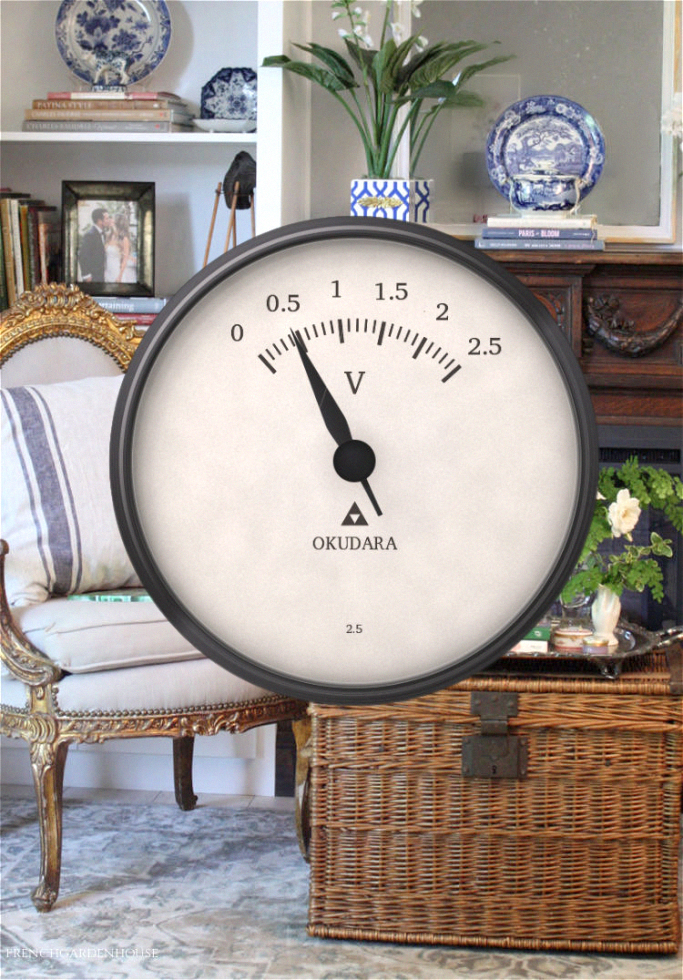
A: 0.45,V
